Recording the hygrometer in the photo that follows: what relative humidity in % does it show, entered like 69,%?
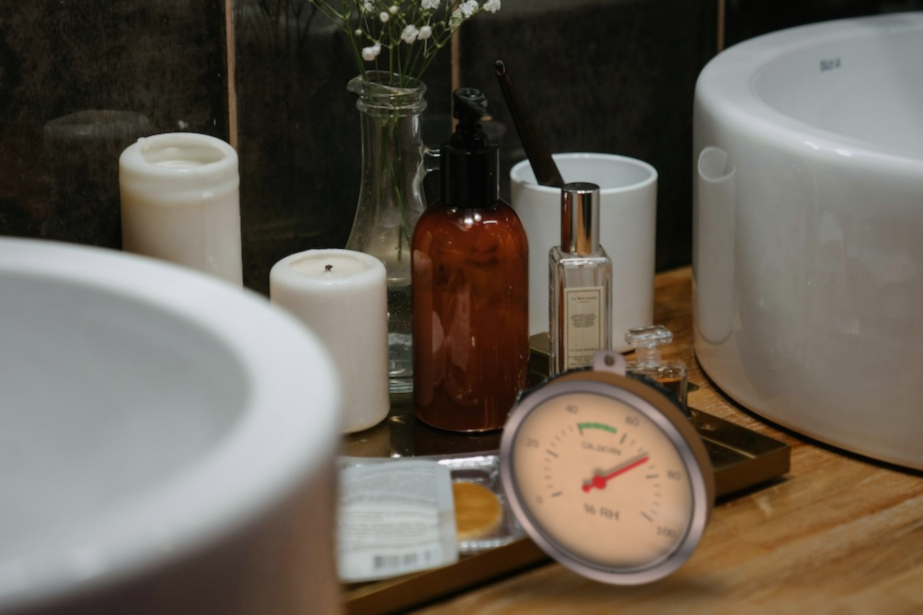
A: 72,%
